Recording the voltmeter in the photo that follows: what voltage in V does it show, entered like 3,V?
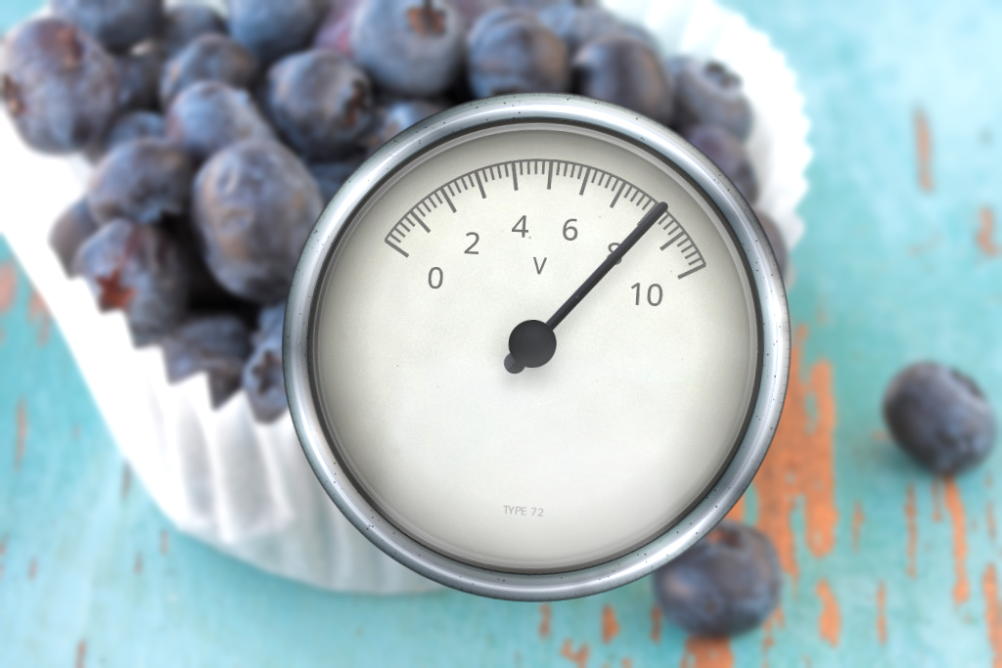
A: 8.2,V
